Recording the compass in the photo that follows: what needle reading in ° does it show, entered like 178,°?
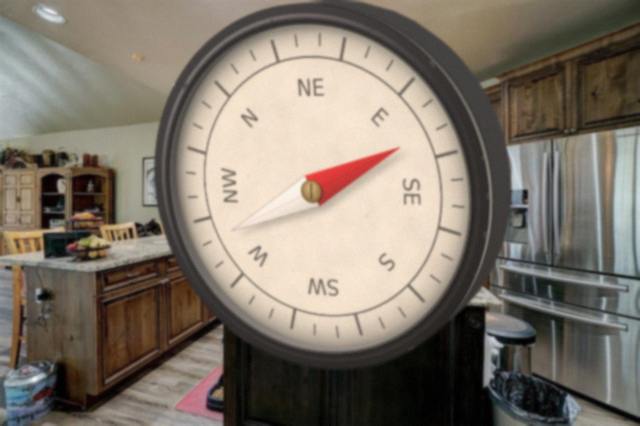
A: 110,°
